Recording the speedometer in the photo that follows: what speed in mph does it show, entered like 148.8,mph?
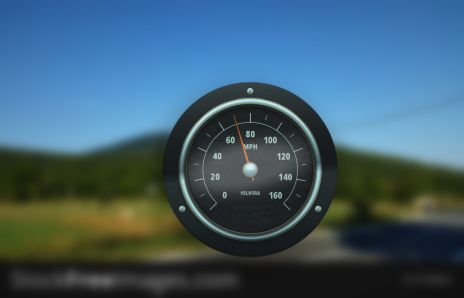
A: 70,mph
